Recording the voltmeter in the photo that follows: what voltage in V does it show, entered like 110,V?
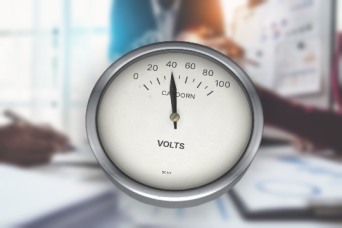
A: 40,V
